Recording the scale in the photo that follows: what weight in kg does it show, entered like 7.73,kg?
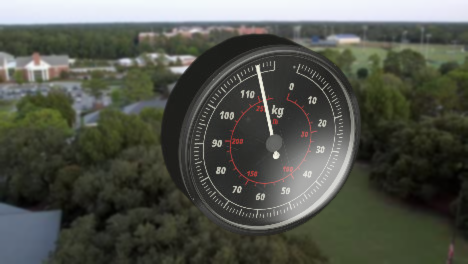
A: 115,kg
